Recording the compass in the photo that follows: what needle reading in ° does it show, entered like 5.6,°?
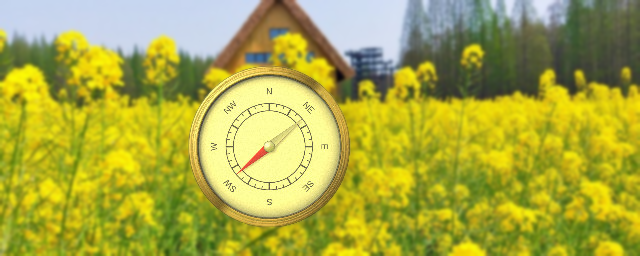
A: 230,°
